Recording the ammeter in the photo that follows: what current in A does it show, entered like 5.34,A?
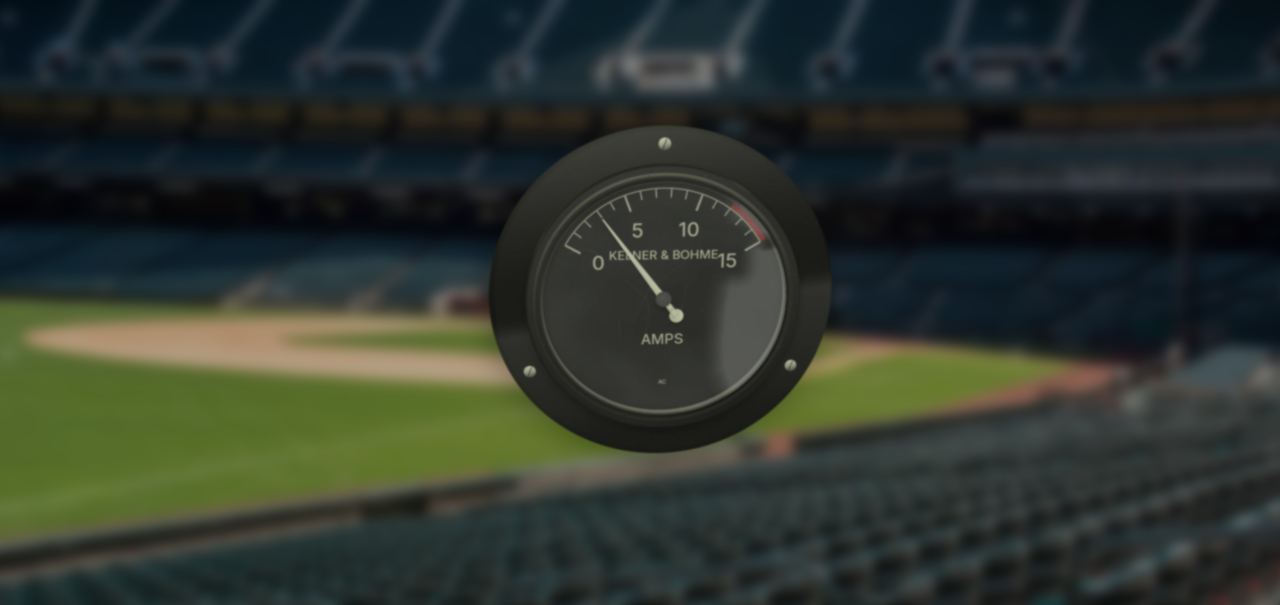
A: 3,A
